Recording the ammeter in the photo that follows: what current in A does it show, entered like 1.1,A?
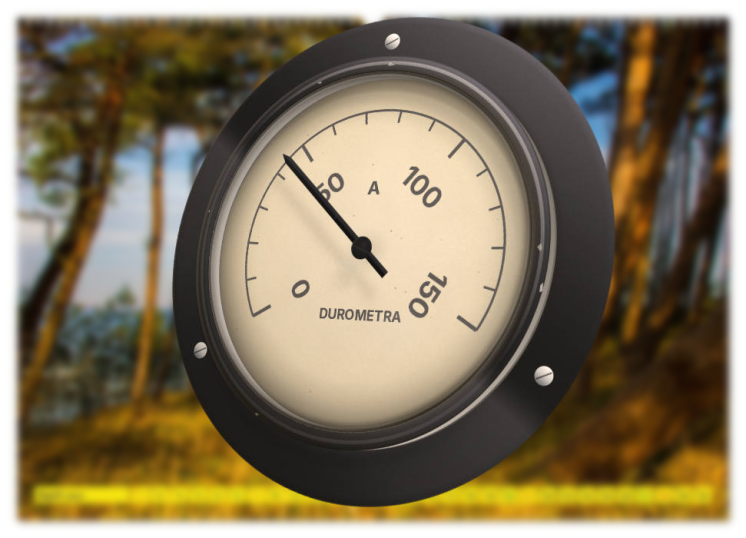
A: 45,A
